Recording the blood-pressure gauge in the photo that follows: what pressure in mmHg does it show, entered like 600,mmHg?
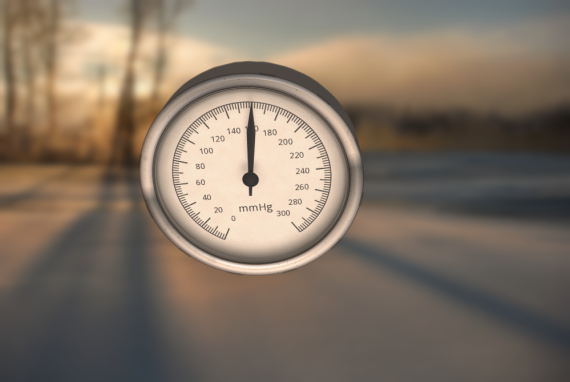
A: 160,mmHg
